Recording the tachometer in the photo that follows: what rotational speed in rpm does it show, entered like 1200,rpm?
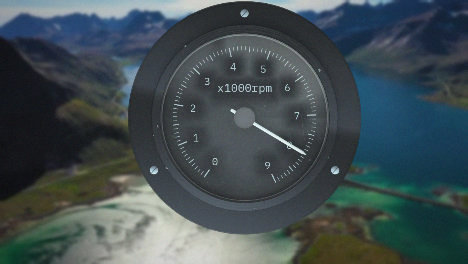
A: 8000,rpm
